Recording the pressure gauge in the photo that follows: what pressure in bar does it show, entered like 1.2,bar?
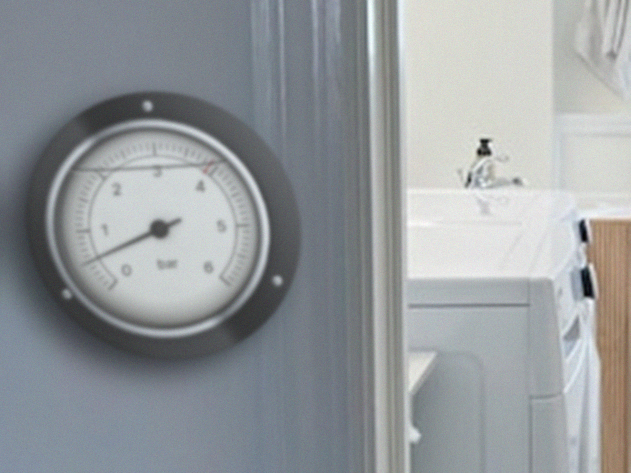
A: 0.5,bar
